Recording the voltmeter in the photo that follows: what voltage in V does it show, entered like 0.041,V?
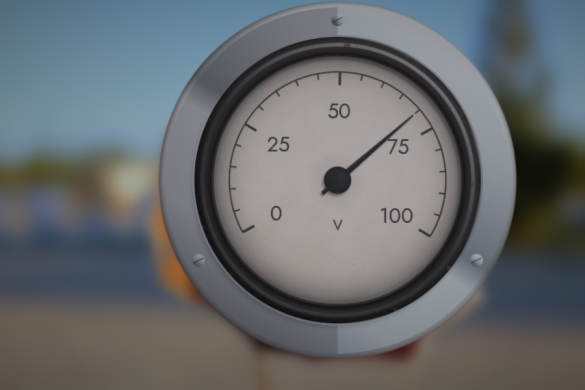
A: 70,V
